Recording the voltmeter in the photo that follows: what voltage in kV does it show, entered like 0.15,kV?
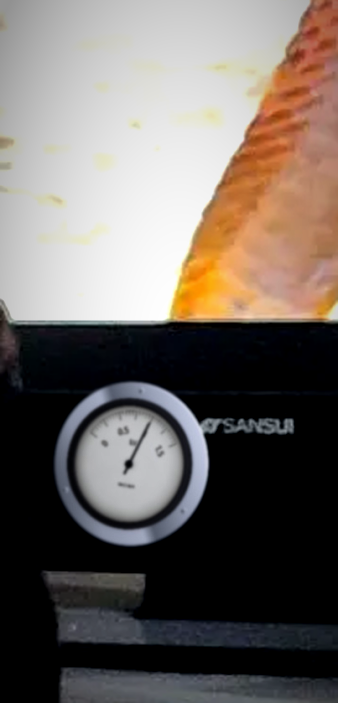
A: 1,kV
